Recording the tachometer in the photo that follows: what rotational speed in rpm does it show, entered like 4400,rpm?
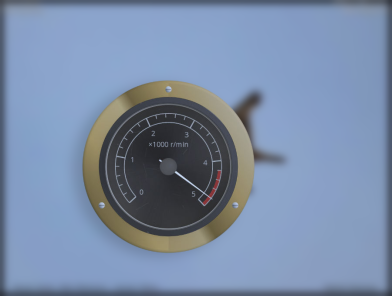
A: 4800,rpm
